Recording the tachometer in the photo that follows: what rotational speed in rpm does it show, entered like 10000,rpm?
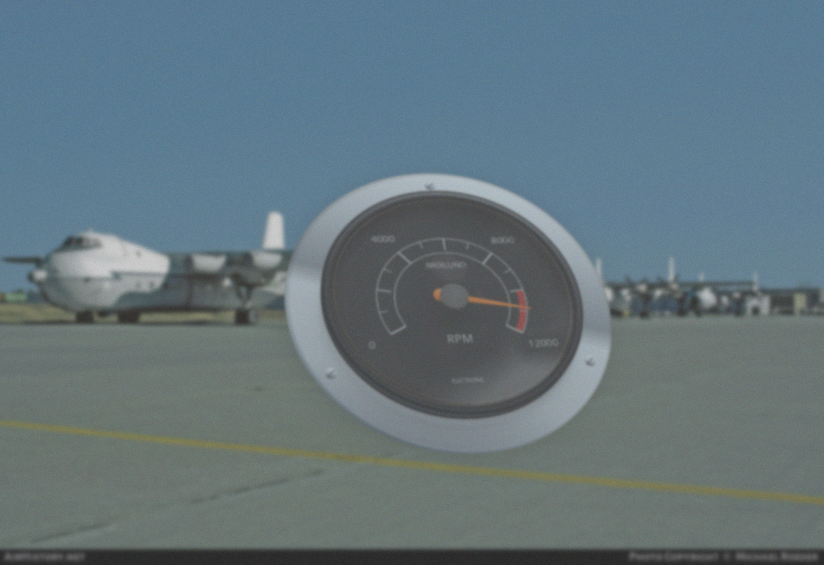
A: 11000,rpm
